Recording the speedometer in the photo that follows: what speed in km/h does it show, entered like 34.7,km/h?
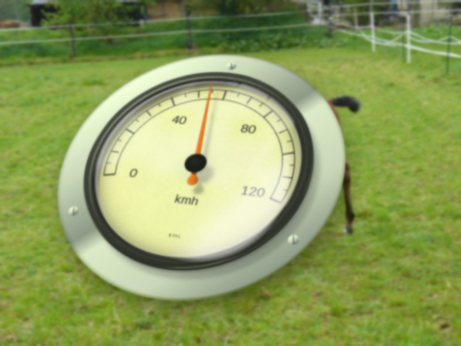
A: 55,km/h
